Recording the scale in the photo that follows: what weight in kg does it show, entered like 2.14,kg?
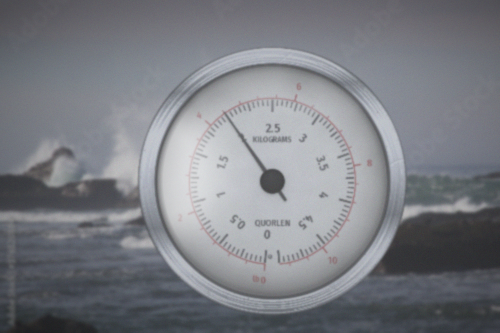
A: 2,kg
